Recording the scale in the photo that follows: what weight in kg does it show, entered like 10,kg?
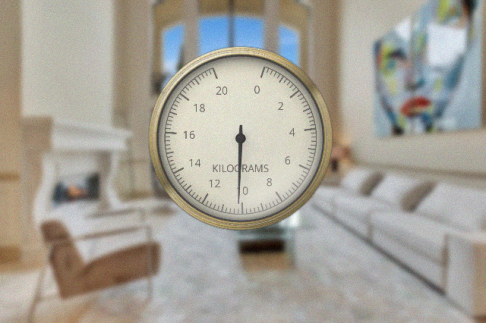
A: 10.2,kg
